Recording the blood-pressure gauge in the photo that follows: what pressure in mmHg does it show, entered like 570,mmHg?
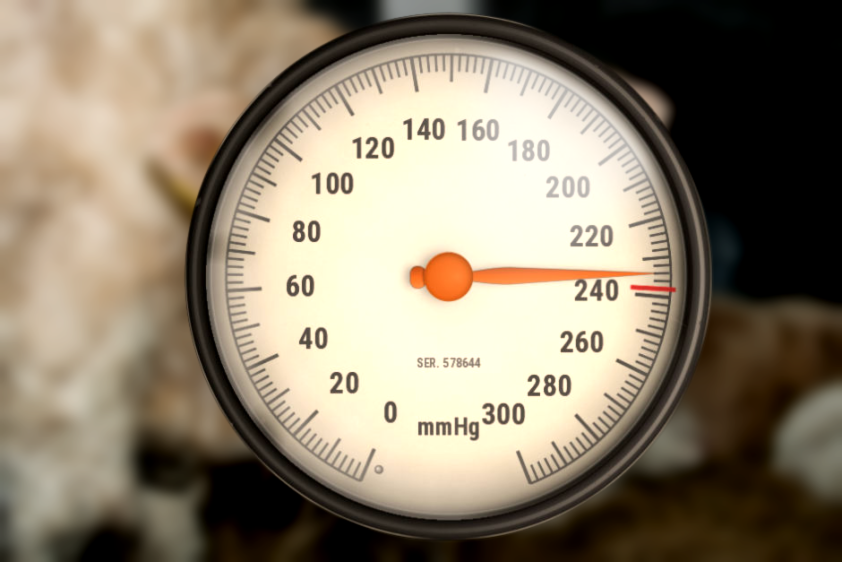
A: 234,mmHg
